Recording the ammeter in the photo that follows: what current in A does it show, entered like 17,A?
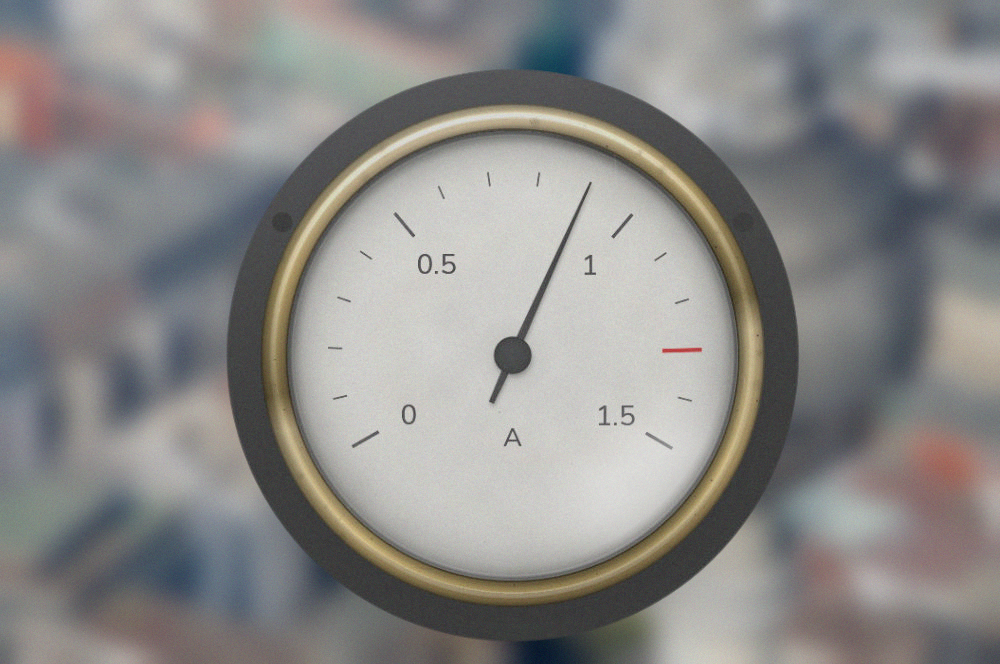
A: 0.9,A
